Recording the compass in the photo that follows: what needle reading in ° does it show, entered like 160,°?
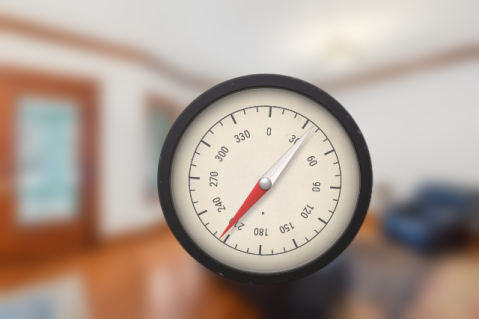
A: 215,°
